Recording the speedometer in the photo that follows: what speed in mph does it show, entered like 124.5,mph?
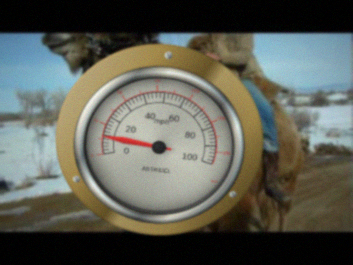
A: 10,mph
